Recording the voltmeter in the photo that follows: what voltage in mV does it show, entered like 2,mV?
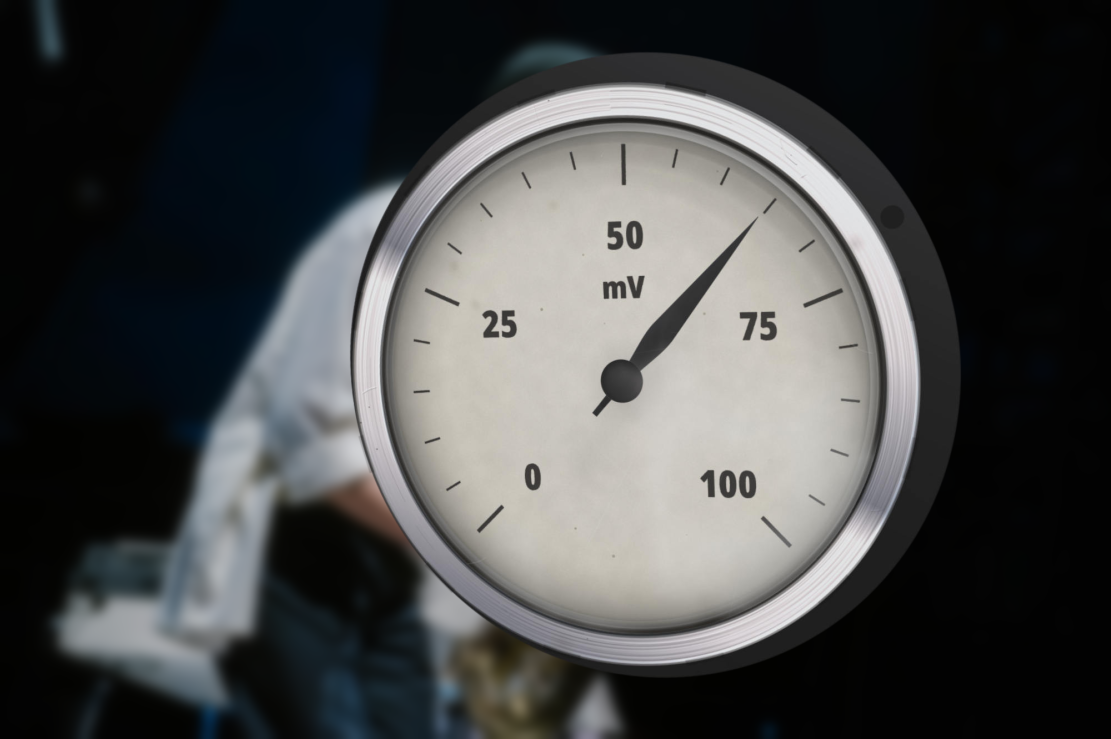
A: 65,mV
